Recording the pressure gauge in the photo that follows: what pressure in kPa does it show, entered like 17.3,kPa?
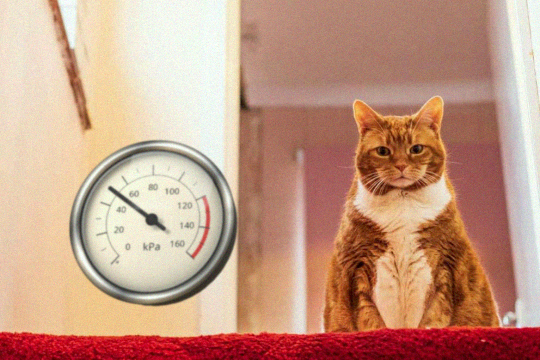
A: 50,kPa
